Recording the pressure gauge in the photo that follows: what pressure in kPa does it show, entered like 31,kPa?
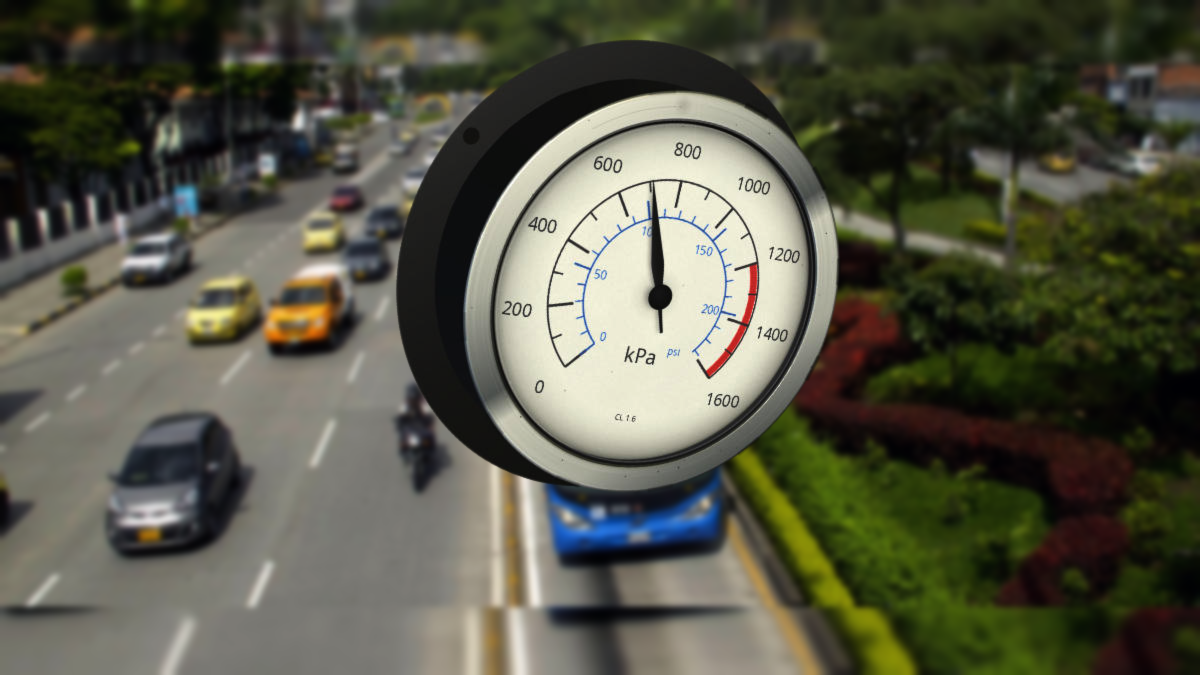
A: 700,kPa
